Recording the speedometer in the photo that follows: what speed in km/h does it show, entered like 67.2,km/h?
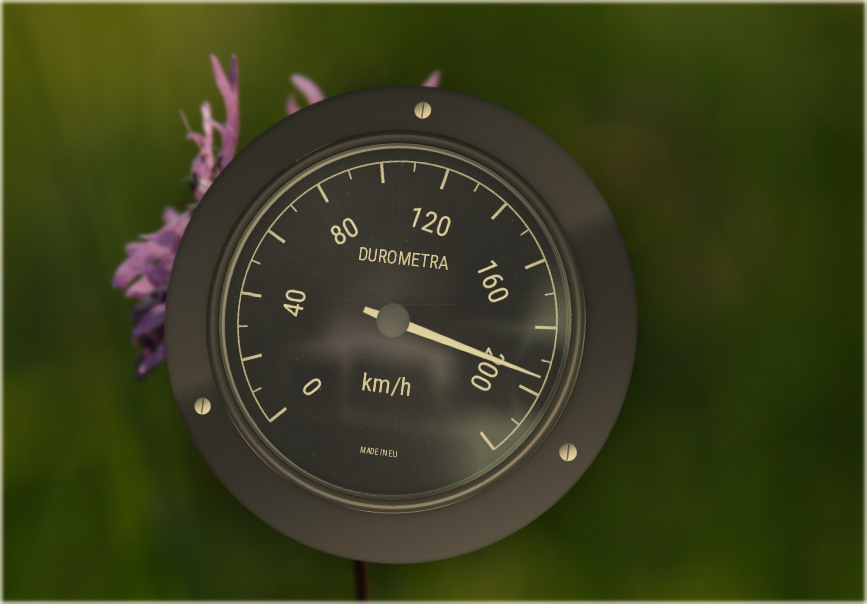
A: 195,km/h
